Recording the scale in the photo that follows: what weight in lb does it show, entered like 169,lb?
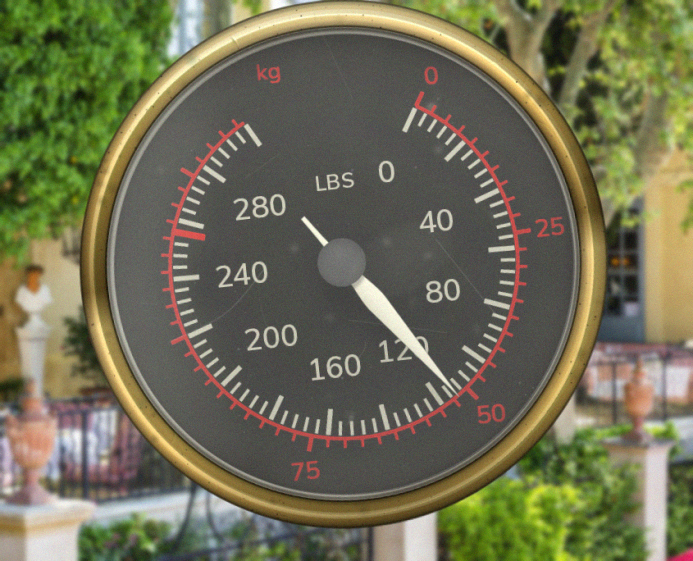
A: 114,lb
